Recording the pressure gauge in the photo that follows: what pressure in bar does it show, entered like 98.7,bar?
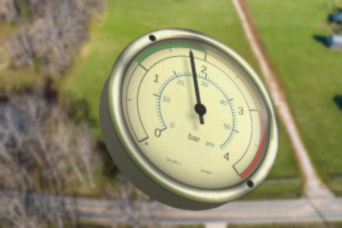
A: 1.75,bar
